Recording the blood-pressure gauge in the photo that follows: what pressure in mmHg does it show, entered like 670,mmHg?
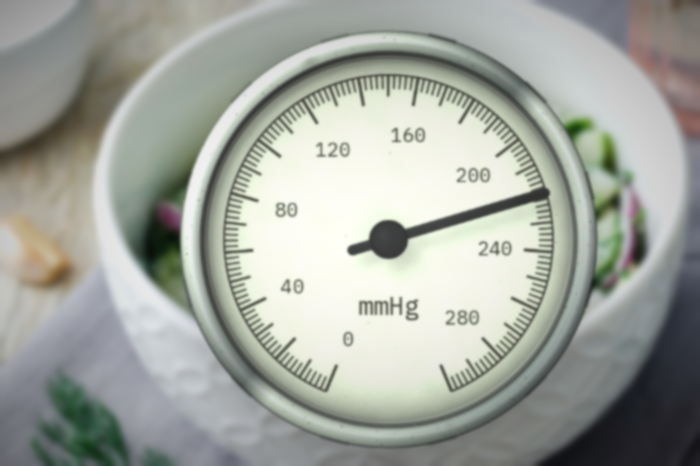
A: 220,mmHg
